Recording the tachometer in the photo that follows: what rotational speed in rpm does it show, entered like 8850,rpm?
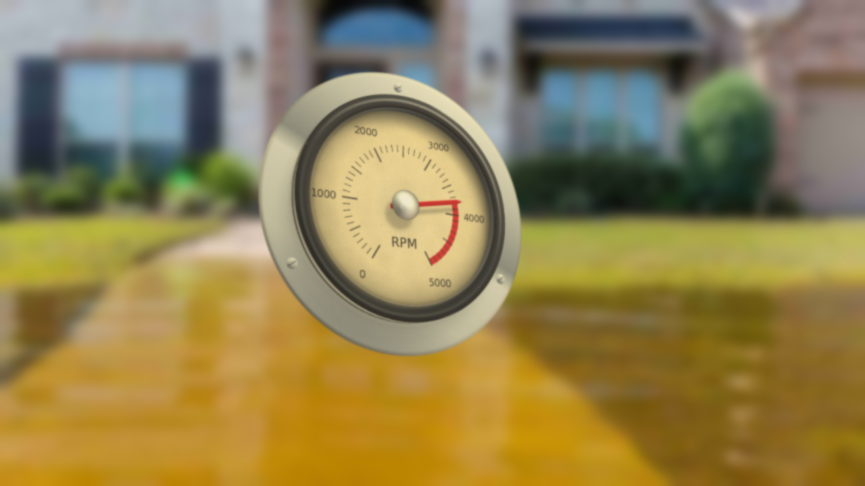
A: 3800,rpm
